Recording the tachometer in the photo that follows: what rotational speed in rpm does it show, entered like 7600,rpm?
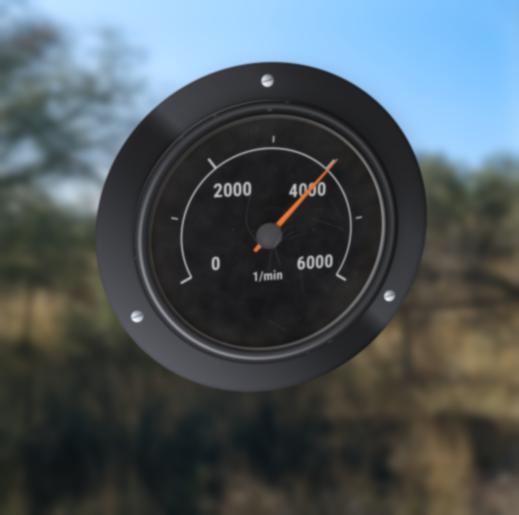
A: 4000,rpm
